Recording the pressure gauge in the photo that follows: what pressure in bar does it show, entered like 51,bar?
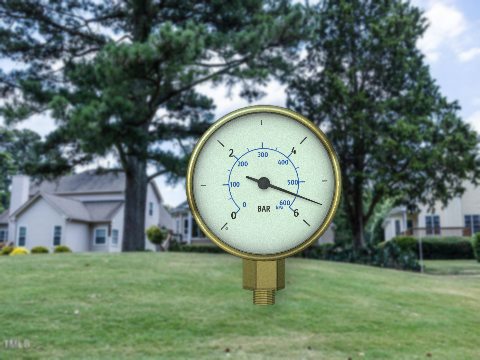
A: 5.5,bar
